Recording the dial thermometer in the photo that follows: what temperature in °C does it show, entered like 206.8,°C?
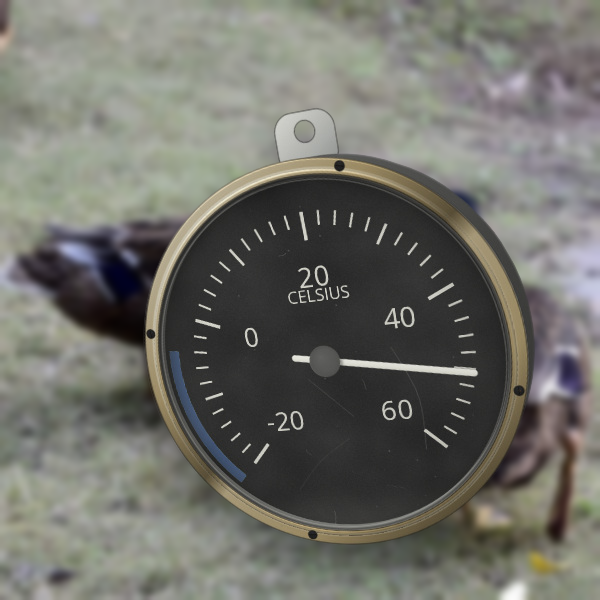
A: 50,°C
